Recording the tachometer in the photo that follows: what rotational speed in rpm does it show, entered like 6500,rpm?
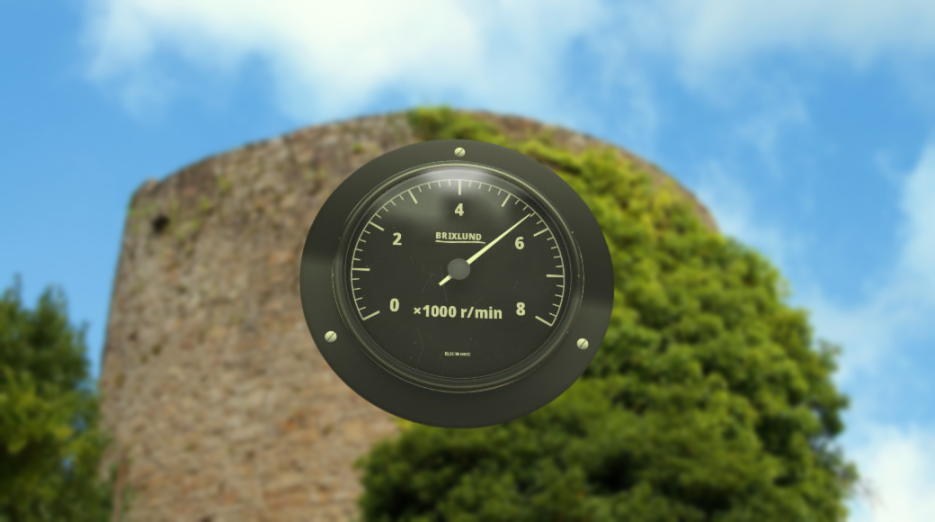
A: 5600,rpm
